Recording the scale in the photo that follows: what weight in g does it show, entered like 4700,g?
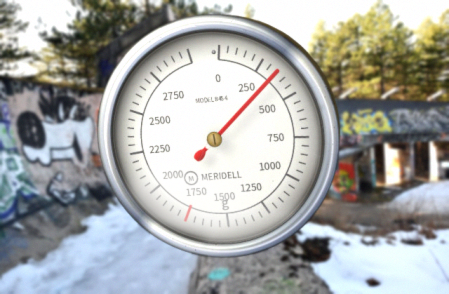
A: 350,g
